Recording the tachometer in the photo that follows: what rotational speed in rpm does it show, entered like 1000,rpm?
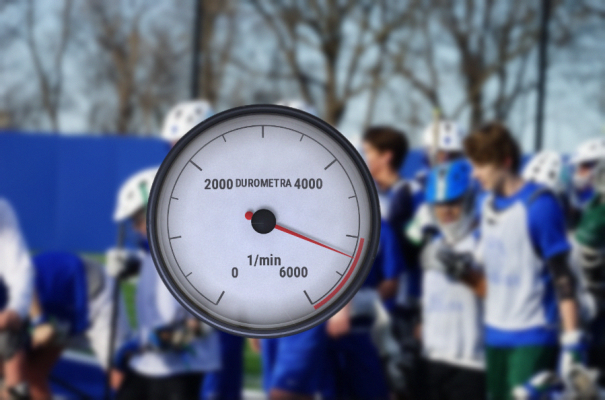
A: 5250,rpm
